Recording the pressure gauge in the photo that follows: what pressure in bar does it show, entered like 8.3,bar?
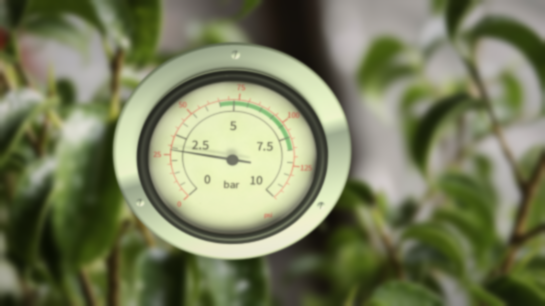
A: 2,bar
